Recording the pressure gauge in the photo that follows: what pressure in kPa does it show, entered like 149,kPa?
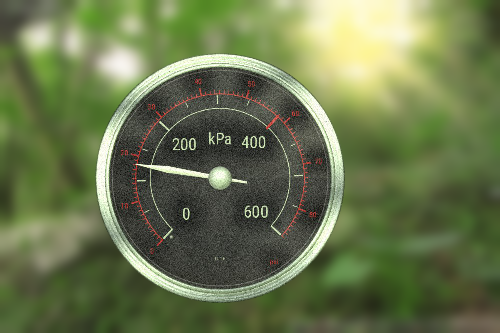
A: 125,kPa
